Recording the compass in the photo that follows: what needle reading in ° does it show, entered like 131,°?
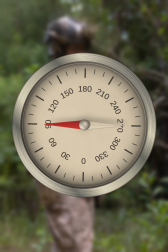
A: 90,°
